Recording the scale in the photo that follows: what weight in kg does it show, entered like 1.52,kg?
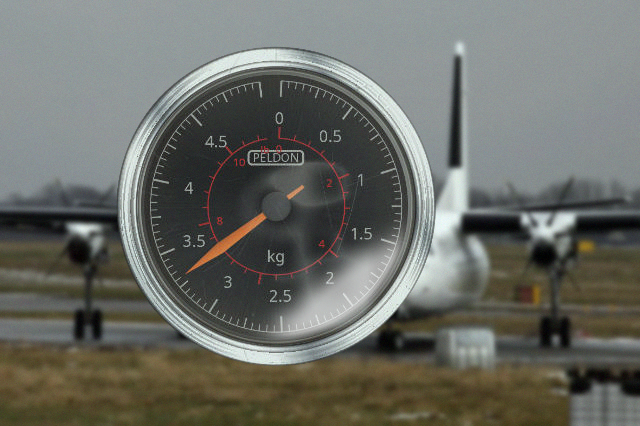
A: 3.3,kg
